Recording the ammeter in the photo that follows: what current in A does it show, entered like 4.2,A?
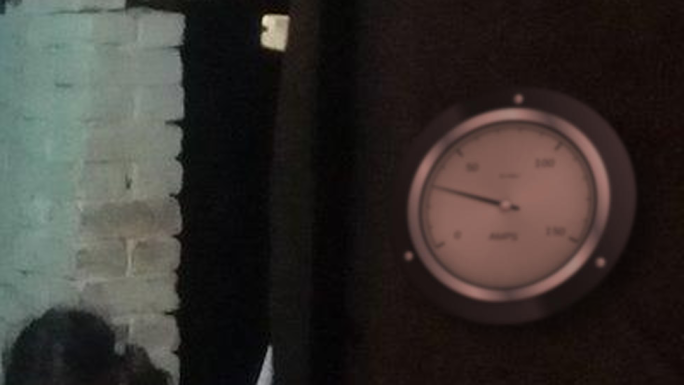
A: 30,A
